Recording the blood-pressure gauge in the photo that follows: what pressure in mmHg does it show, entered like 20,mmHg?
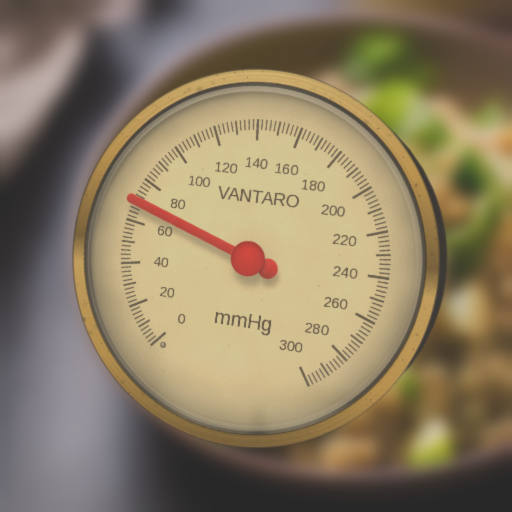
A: 70,mmHg
